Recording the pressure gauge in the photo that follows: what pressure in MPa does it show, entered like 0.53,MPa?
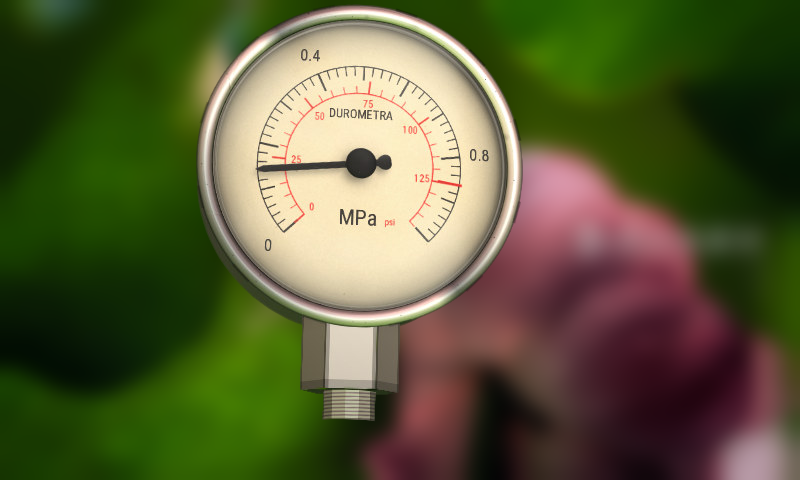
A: 0.14,MPa
